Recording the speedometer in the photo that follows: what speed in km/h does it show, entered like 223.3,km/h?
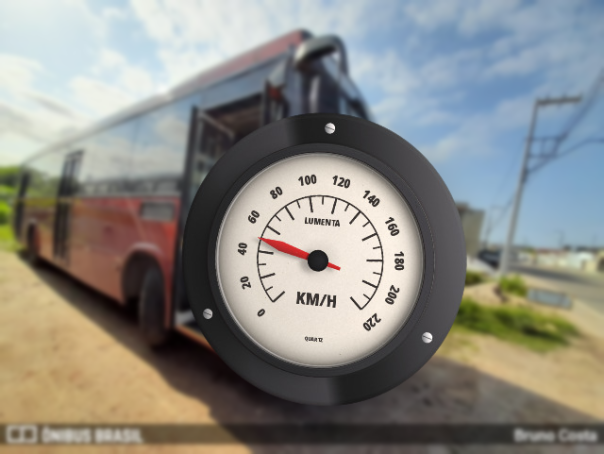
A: 50,km/h
